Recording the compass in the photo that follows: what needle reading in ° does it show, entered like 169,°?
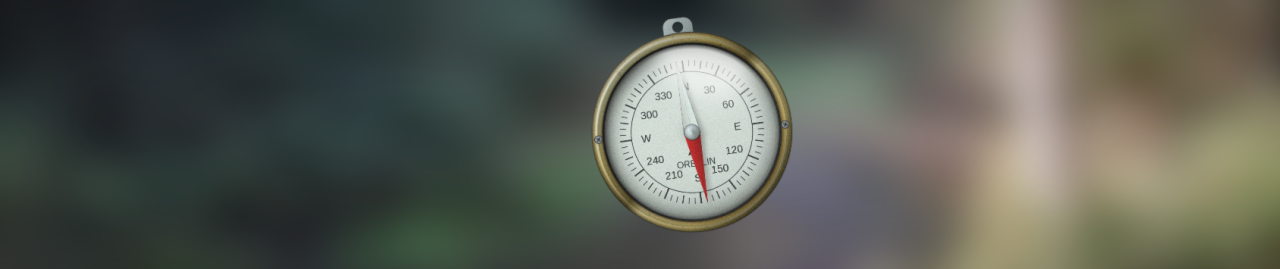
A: 175,°
